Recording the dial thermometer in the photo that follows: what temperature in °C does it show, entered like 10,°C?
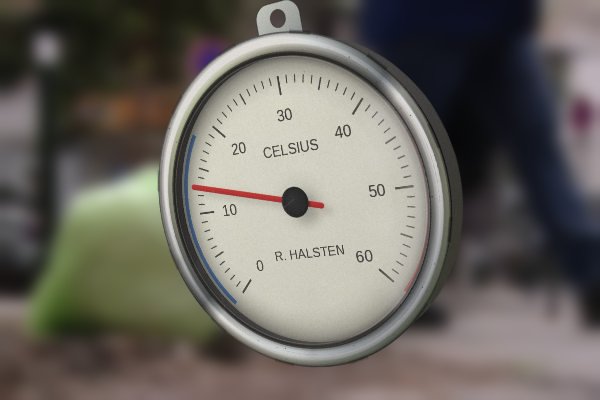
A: 13,°C
